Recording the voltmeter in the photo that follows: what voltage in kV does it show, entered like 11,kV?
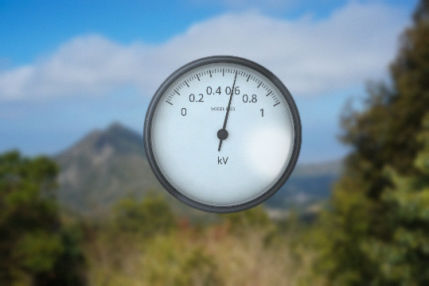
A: 0.6,kV
